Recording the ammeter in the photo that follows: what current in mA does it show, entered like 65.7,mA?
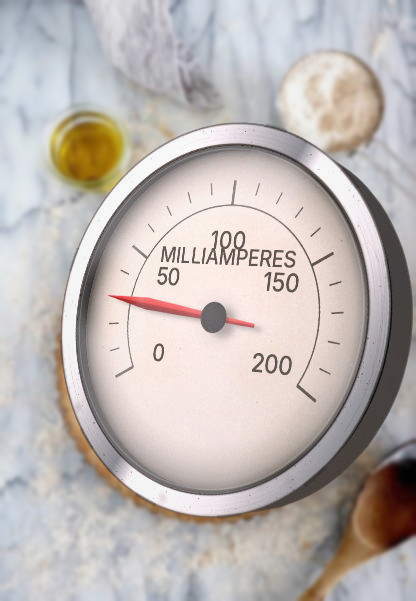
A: 30,mA
